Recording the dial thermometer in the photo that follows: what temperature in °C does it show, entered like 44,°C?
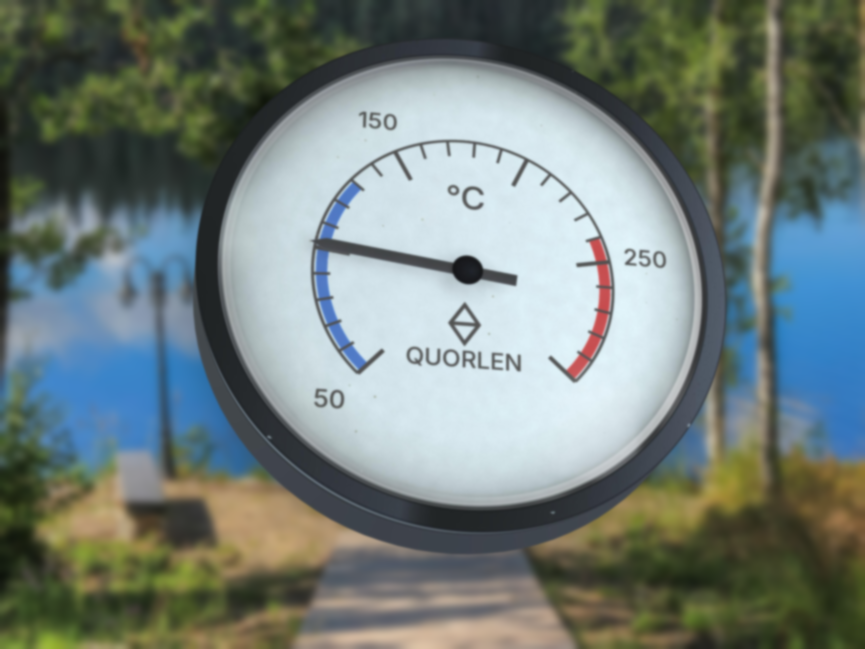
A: 100,°C
